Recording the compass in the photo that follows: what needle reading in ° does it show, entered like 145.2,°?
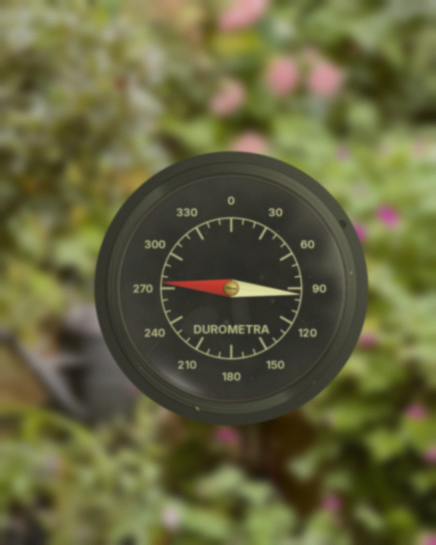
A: 275,°
